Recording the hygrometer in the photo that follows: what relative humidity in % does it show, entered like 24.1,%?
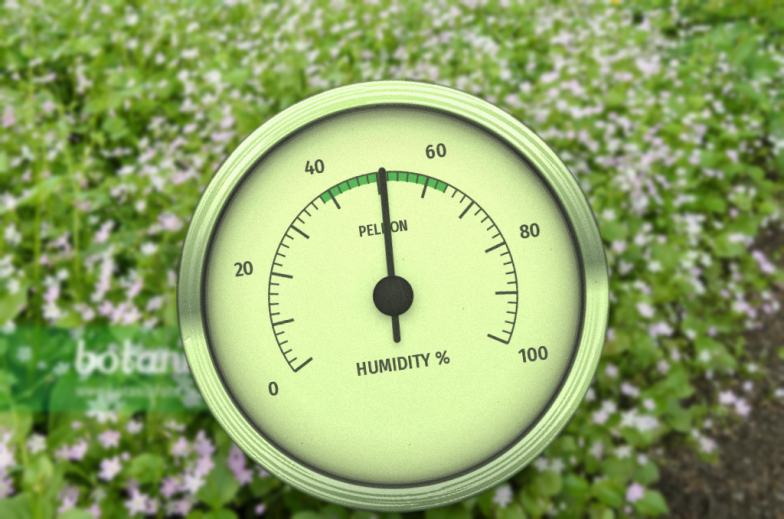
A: 51,%
